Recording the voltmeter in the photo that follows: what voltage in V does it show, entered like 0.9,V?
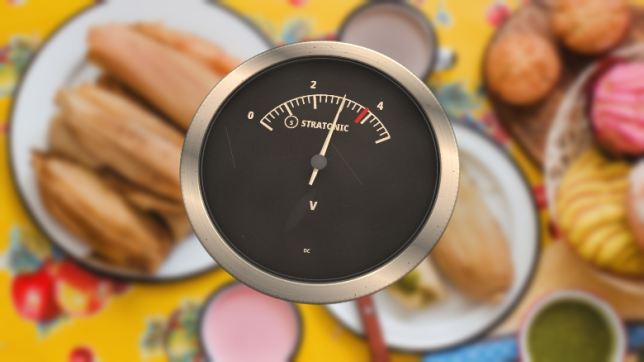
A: 3,V
